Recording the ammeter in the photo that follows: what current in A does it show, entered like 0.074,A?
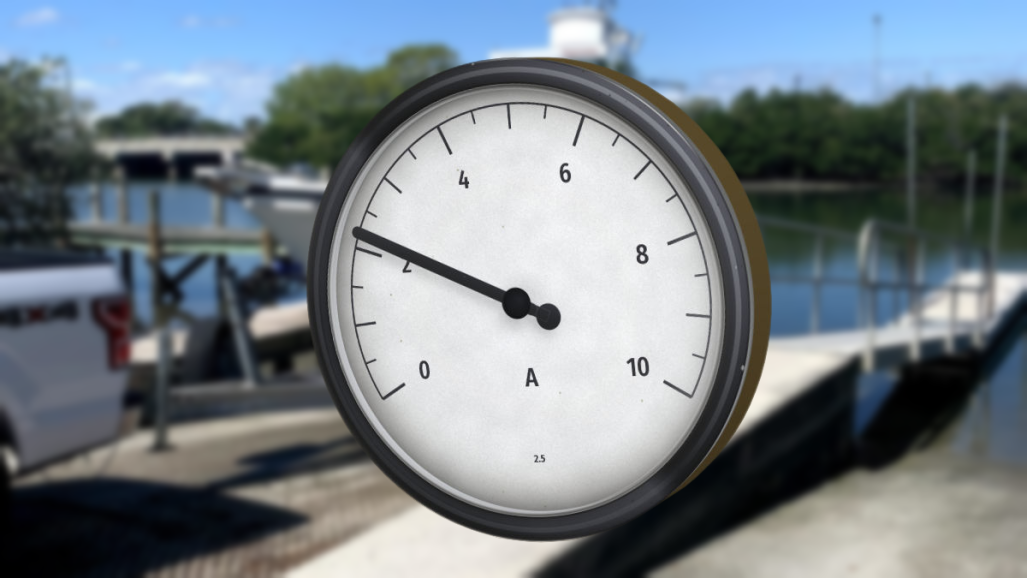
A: 2.25,A
